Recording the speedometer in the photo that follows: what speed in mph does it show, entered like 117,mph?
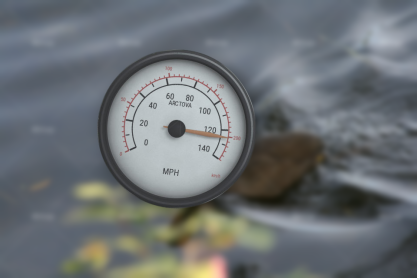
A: 125,mph
